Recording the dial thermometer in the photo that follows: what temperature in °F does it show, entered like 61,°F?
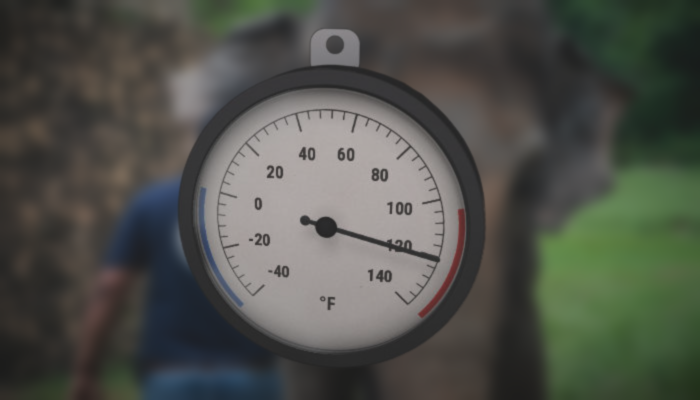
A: 120,°F
